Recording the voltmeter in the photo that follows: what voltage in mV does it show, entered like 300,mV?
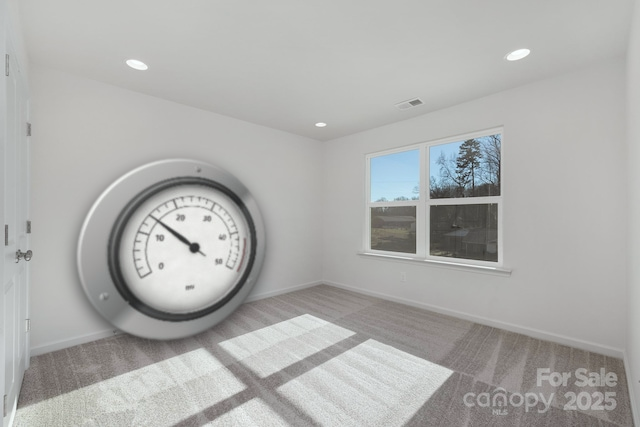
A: 14,mV
